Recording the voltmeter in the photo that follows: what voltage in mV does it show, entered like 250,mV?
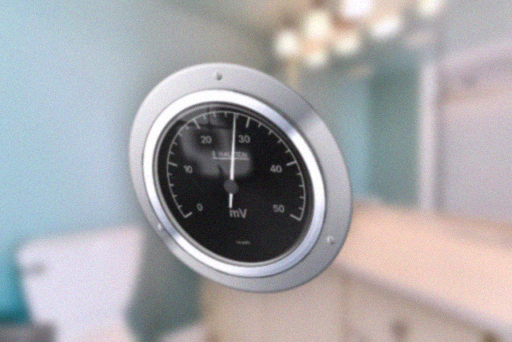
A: 28,mV
